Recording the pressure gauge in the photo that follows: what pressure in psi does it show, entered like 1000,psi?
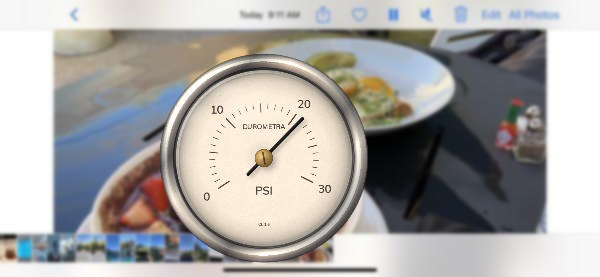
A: 21,psi
